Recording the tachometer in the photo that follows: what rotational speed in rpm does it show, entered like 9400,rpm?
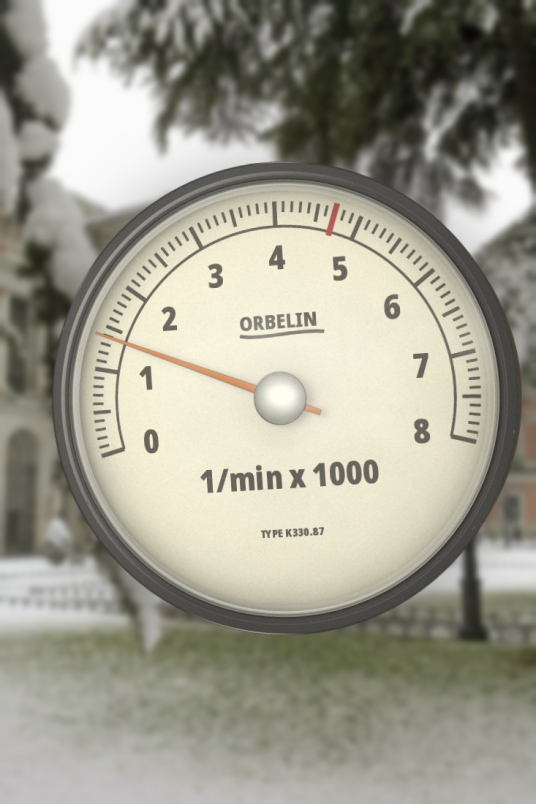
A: 1400,rpm
